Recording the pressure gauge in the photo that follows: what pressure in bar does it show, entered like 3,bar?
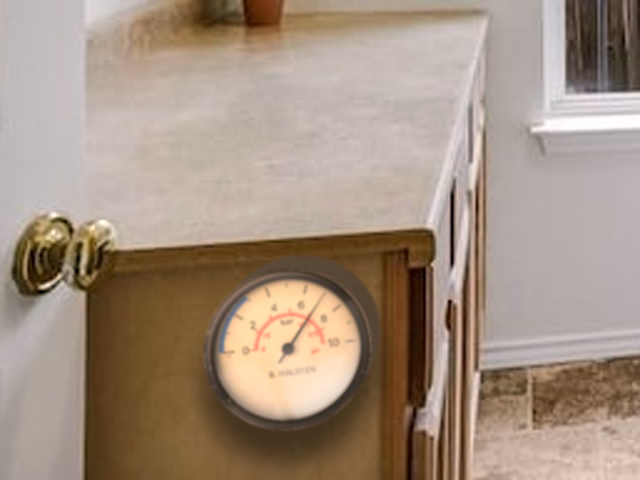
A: 7,bar
